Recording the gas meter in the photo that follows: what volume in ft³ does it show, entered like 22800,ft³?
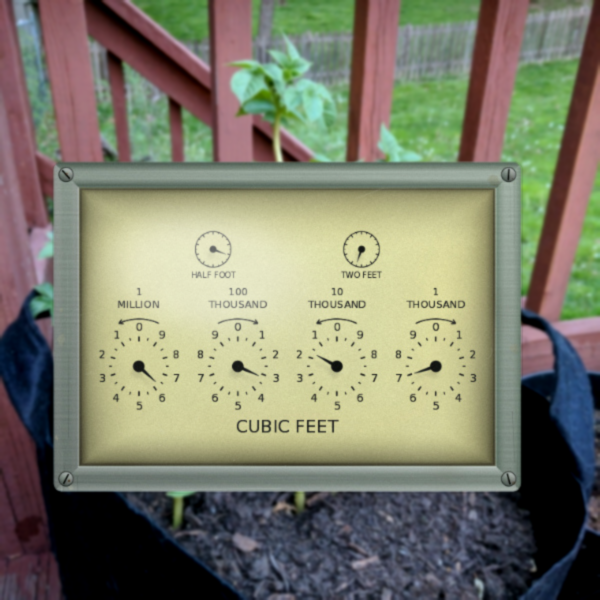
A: 631700,ft³
